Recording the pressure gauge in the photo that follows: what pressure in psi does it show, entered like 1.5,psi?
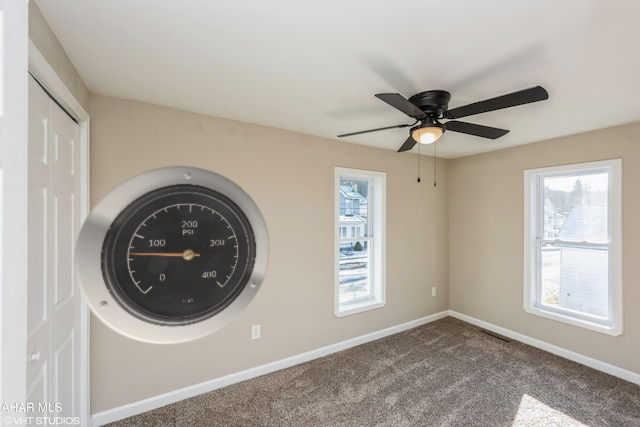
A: 70,psi
